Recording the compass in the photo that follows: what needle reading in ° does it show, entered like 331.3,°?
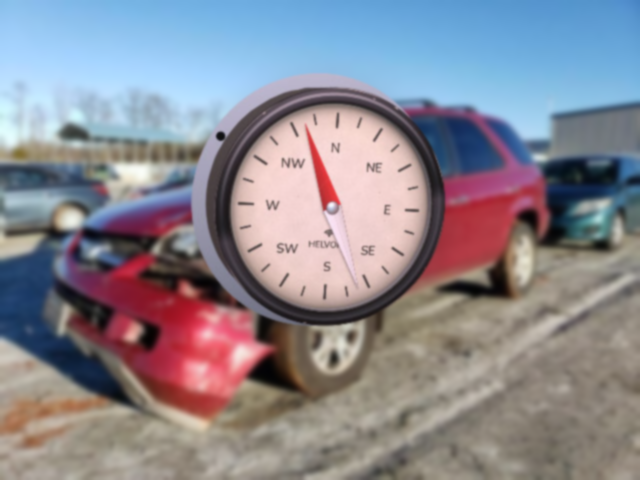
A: 337.5,°
